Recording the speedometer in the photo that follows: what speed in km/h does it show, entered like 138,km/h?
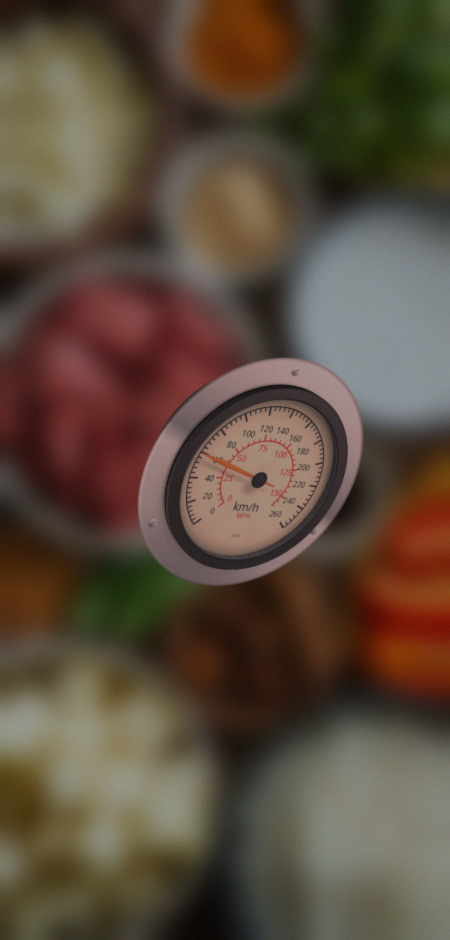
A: 60,km/h
